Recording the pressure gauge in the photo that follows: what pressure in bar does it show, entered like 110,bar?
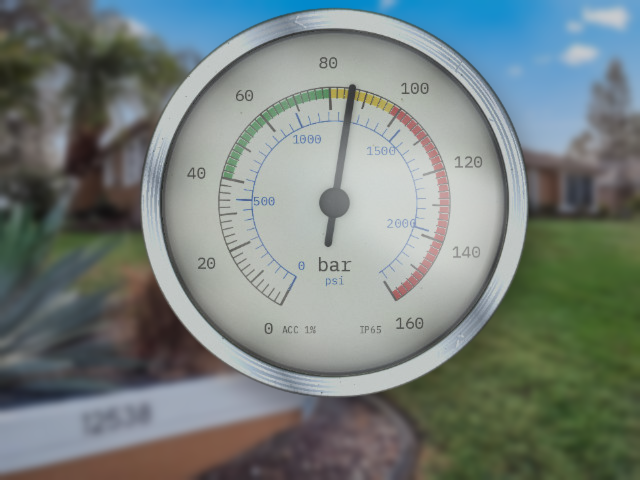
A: 86,bar
